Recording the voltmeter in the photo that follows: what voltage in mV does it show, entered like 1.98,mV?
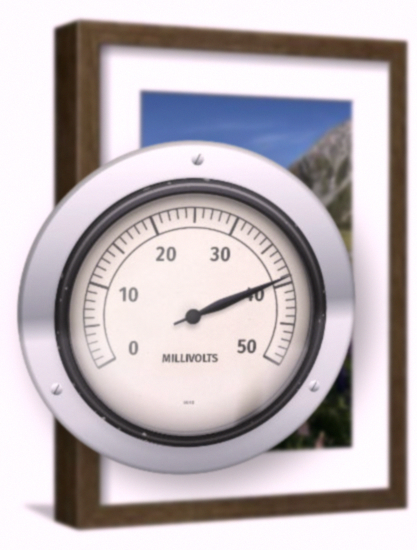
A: 39,mV
